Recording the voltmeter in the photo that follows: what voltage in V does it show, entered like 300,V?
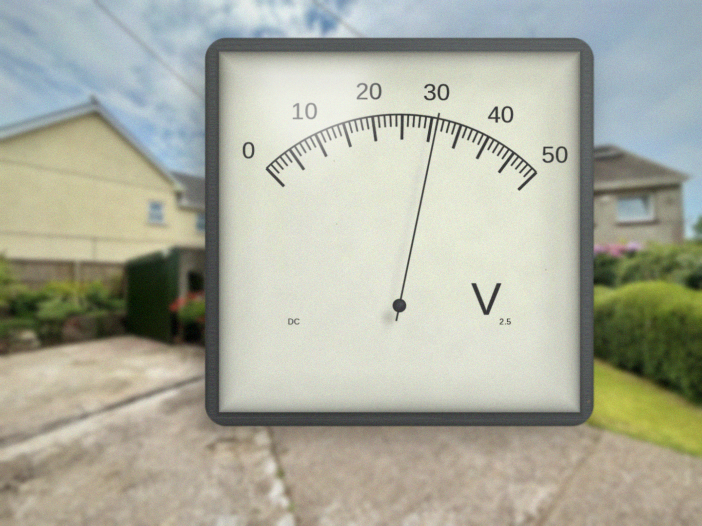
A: 31,V
